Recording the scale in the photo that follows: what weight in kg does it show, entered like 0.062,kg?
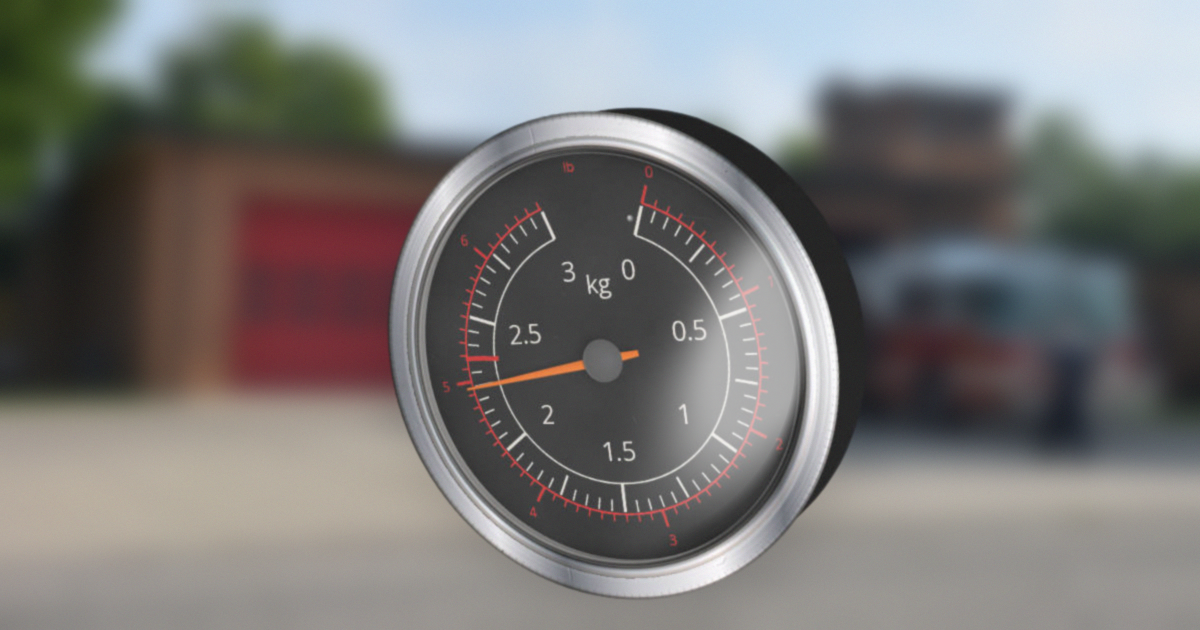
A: 2.25,kg
